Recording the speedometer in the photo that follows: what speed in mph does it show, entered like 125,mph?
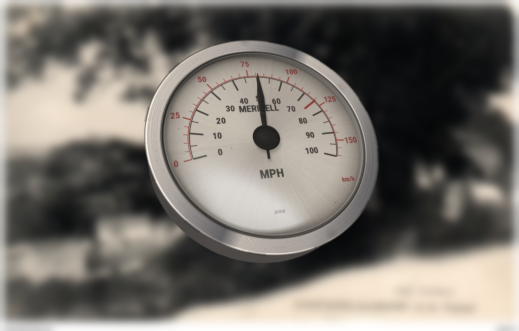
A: 50,mph
